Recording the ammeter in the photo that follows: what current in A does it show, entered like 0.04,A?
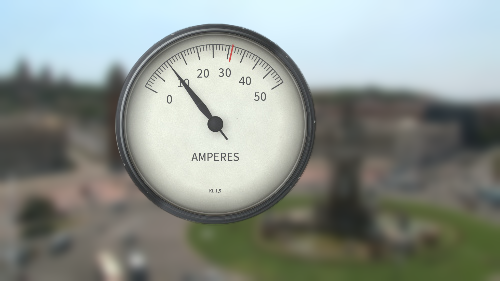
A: 10,A
